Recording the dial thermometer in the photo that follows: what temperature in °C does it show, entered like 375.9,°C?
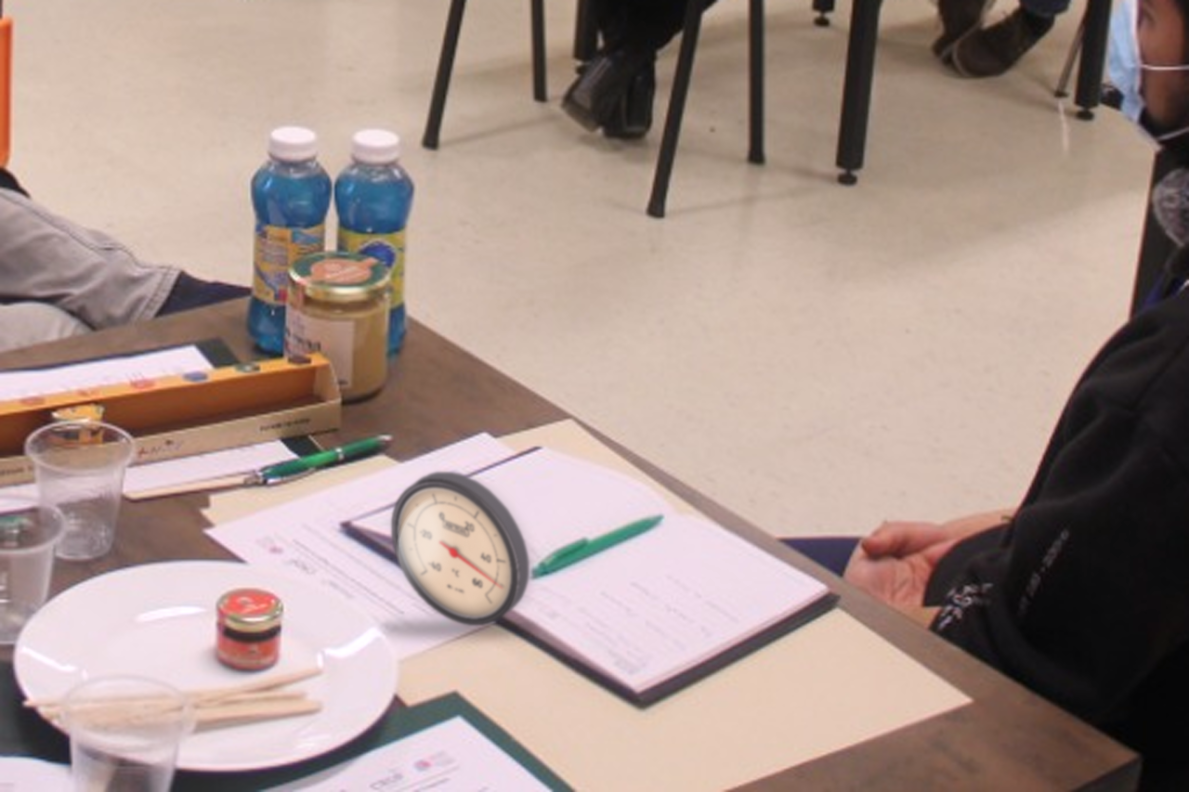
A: 50,°C
